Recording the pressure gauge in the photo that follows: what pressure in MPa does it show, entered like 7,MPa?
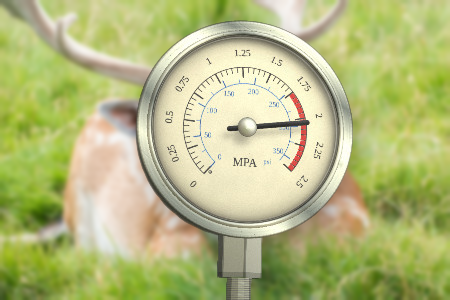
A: 2.05,MPa
